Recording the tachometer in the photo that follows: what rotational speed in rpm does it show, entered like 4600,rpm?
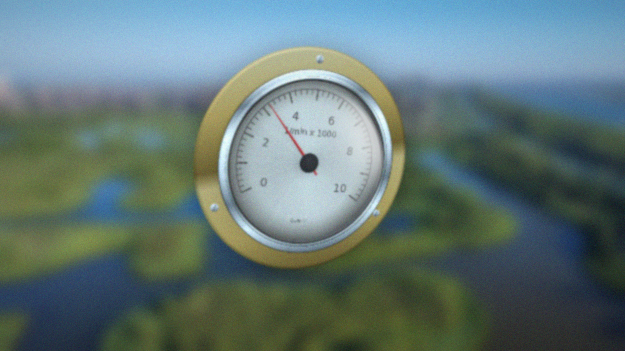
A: 3200,rpm
